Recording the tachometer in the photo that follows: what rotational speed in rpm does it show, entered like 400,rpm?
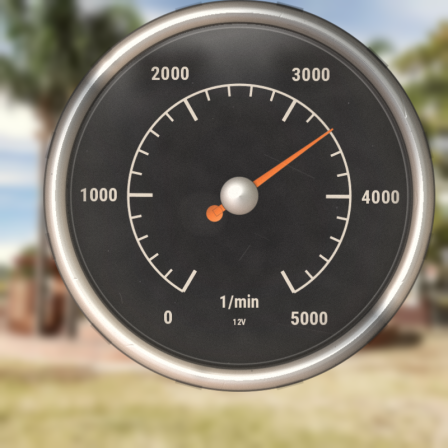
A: 3400,rpm
